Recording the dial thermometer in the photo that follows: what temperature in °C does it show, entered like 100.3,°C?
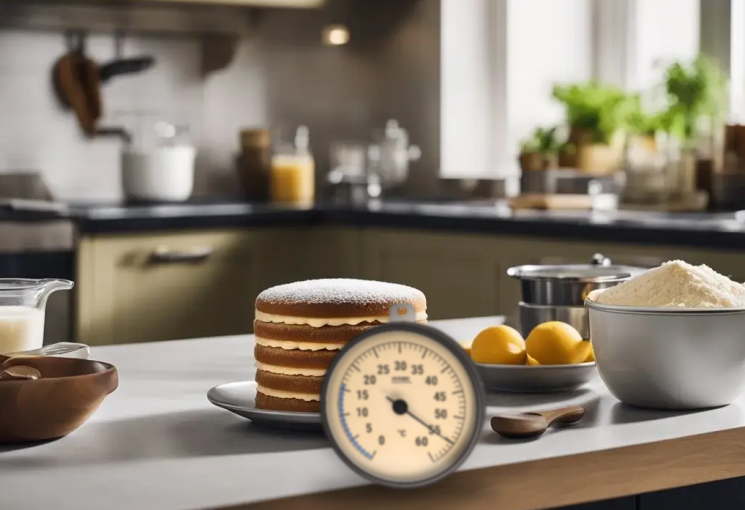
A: 55,°C
